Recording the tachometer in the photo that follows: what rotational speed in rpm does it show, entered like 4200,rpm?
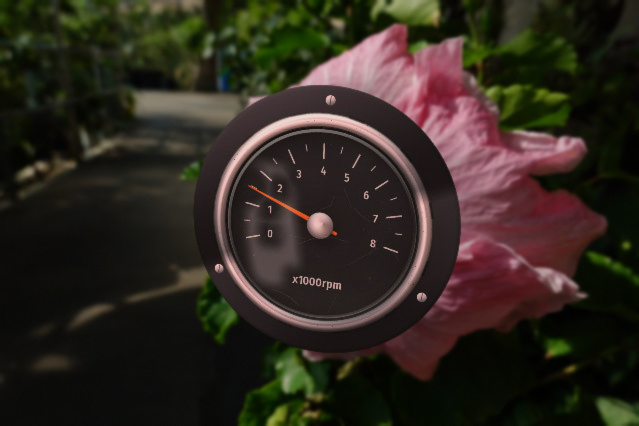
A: 1500,rpm
